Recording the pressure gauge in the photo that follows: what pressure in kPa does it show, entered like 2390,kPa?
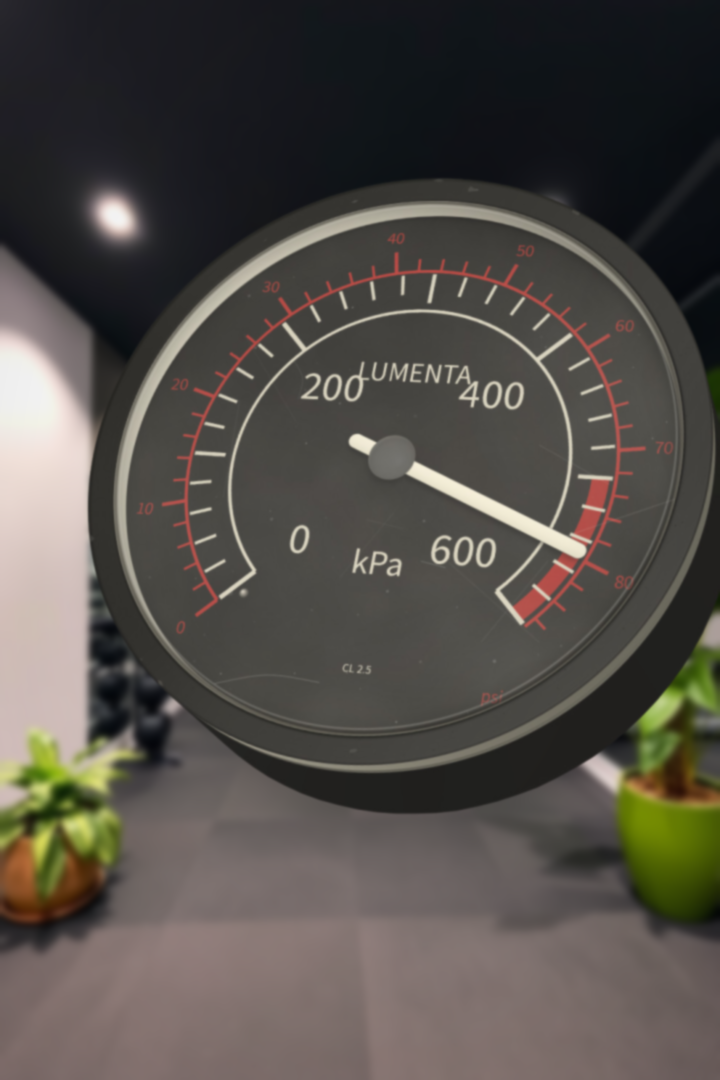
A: 550,kPa
